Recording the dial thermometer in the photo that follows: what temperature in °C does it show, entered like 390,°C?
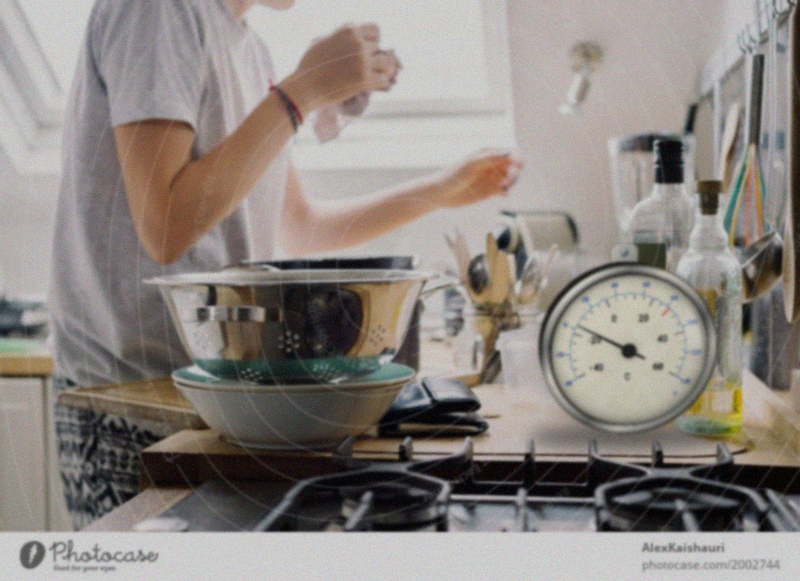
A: -16,°C
